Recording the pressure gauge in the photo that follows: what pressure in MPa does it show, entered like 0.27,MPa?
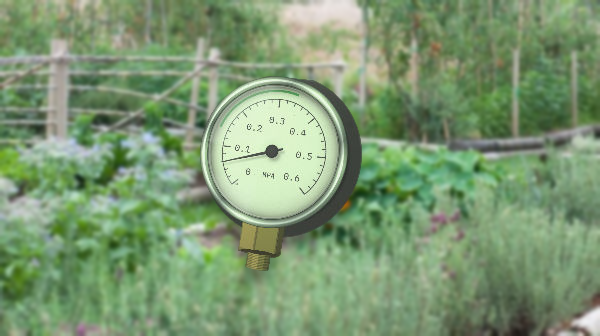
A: 0.06,MPa
